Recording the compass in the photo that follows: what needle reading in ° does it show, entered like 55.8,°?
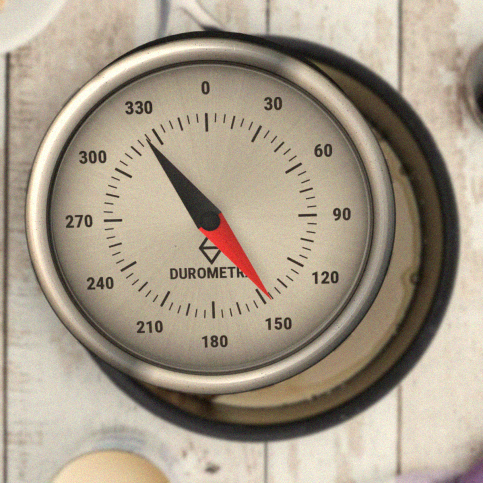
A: 145,°
